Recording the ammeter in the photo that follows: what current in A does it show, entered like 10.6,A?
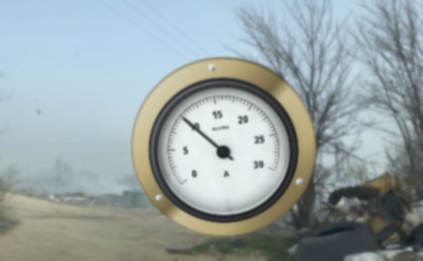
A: 10,A
